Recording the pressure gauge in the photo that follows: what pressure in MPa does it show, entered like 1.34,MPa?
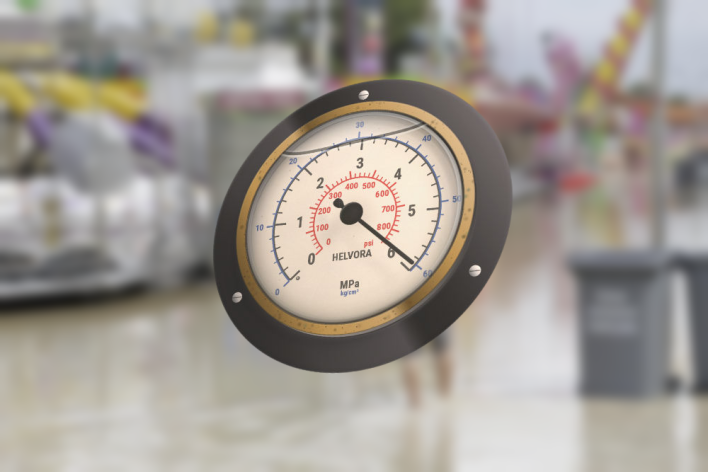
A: 5.9,MPa
